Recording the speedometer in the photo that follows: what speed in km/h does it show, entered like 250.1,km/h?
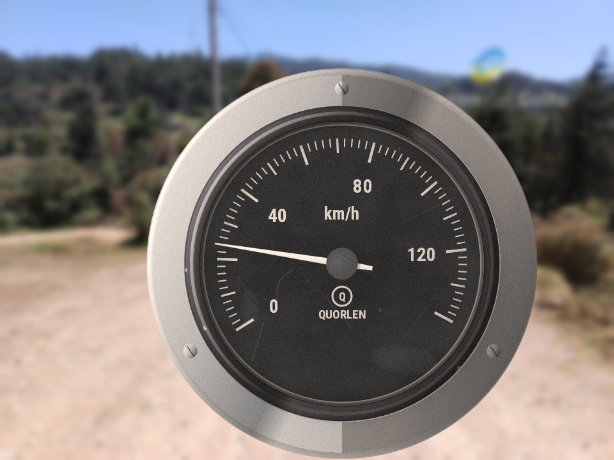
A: 24,km/h
